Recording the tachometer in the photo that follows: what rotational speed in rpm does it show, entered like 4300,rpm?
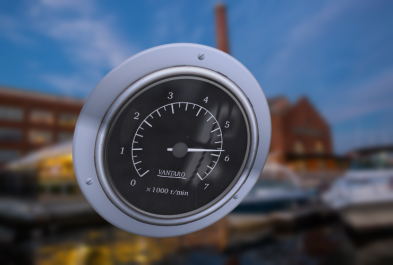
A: 5750,rpm
